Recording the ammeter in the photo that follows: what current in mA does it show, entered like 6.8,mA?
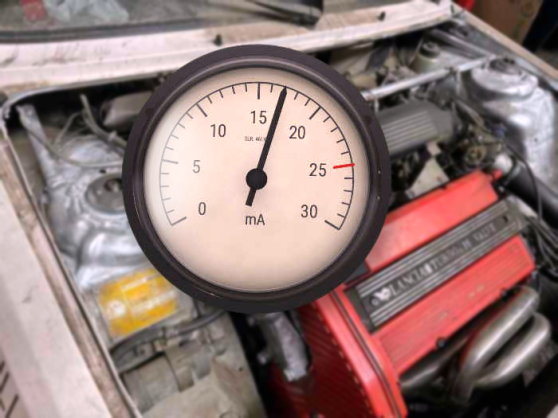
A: 17,mA
